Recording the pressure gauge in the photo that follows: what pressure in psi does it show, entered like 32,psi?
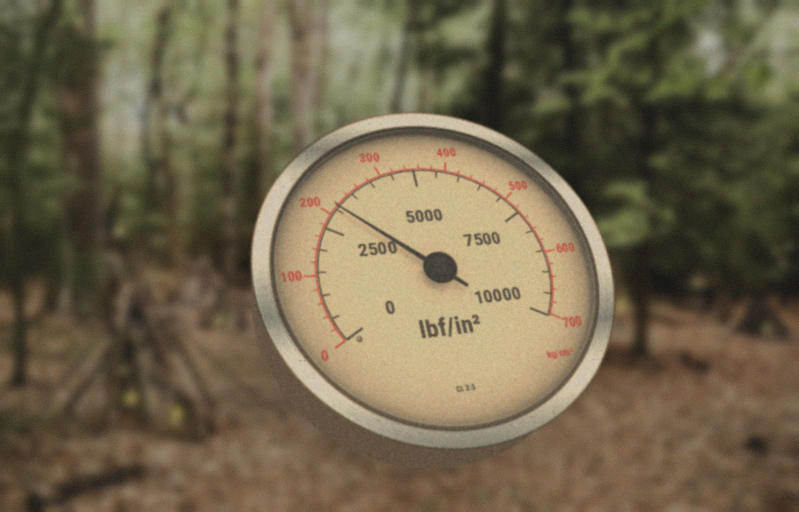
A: 3000,psi
